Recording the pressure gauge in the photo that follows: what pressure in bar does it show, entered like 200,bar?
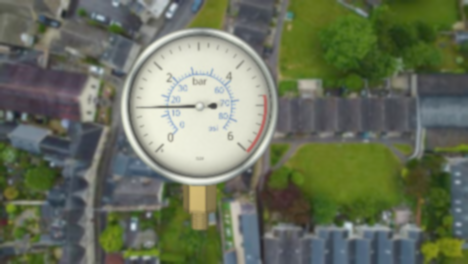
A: 1,bar
